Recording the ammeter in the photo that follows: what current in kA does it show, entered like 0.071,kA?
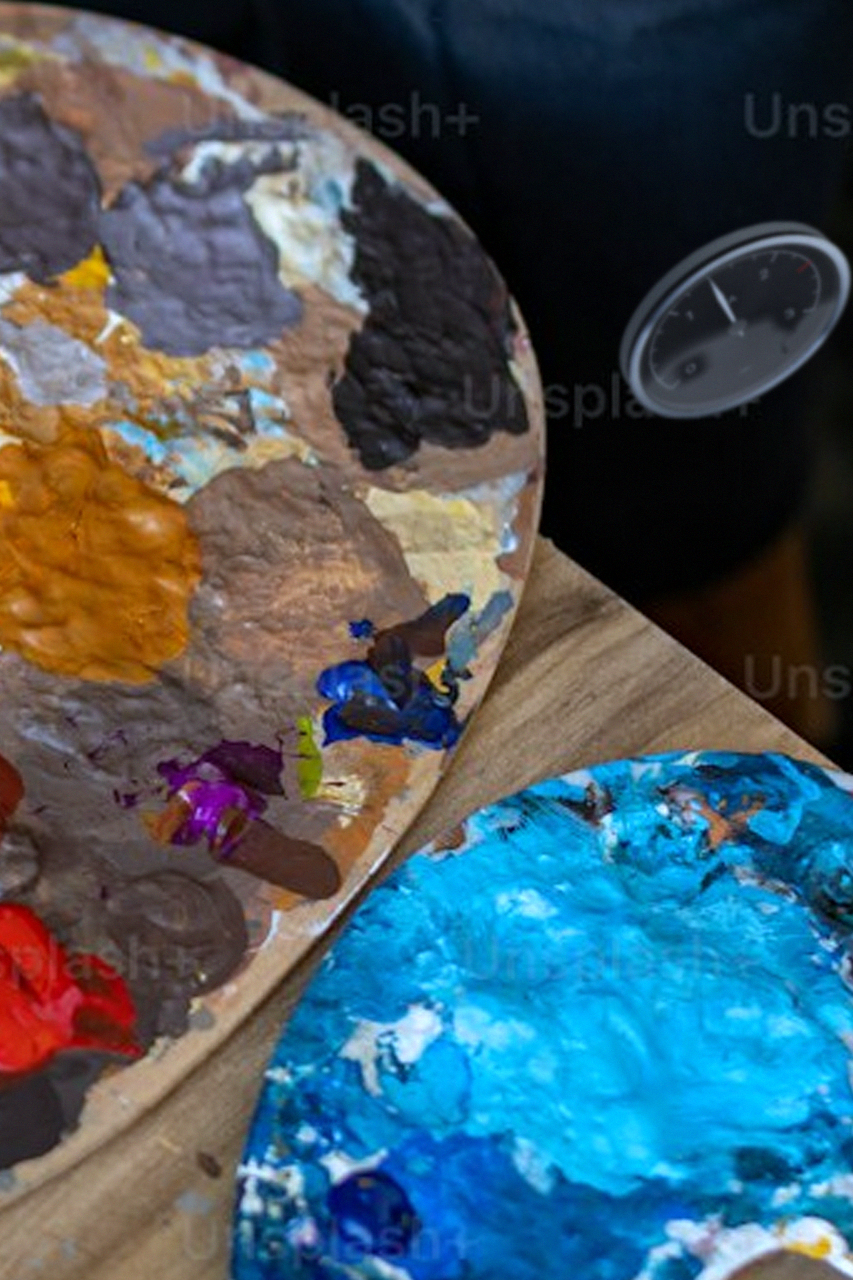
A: 1.4,kA
